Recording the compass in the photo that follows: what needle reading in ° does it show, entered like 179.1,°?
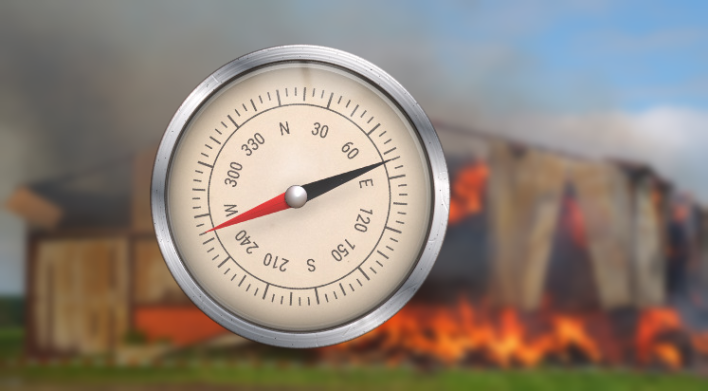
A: 260,°
